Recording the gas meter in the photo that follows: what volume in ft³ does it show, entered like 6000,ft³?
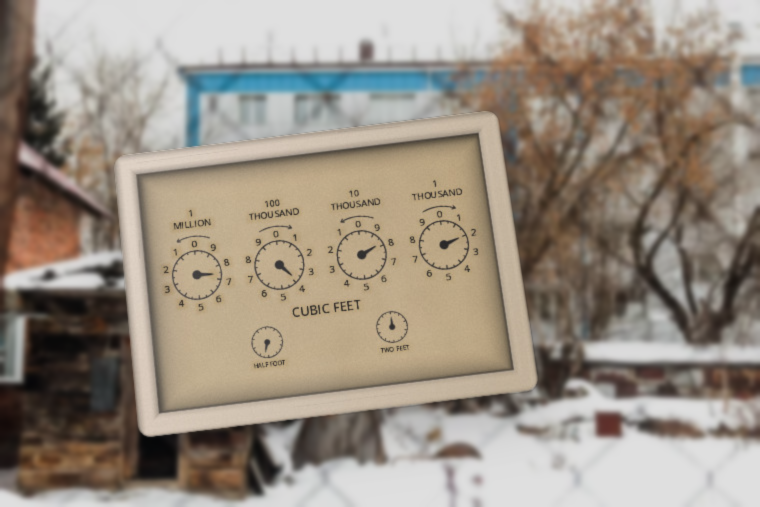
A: 738200,ft³
